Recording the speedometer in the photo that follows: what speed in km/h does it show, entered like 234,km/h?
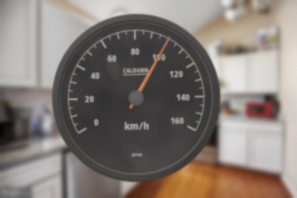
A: 100,km/h
